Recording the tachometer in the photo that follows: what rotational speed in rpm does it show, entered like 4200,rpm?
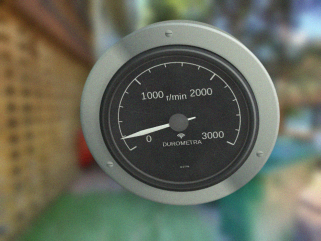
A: 200,rpm
